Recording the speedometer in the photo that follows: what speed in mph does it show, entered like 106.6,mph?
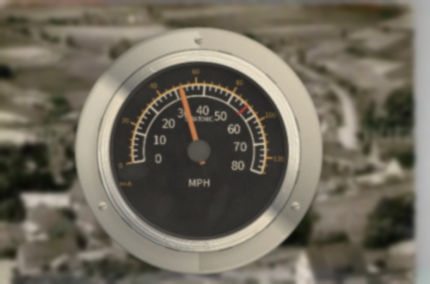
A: 32,mph
